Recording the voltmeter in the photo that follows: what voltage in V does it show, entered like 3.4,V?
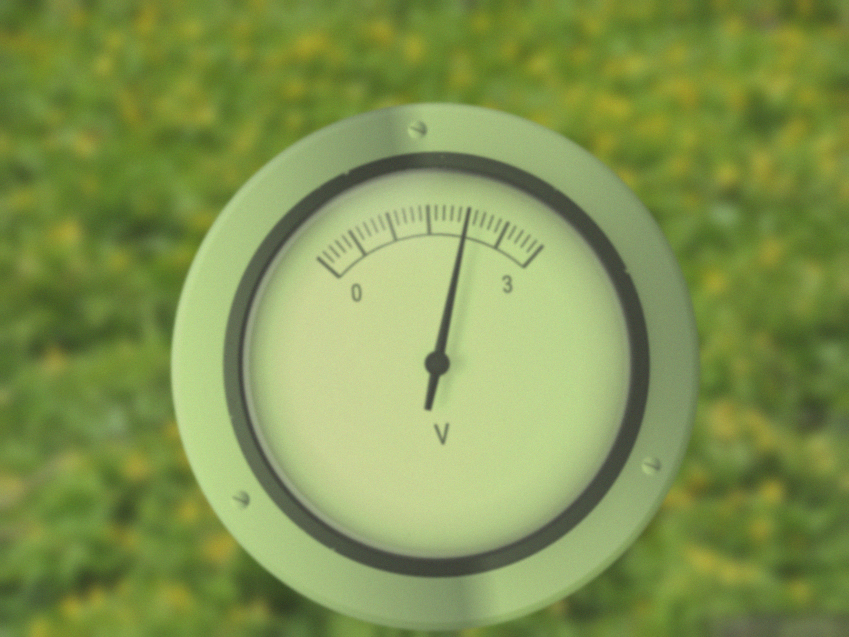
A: 2,V
